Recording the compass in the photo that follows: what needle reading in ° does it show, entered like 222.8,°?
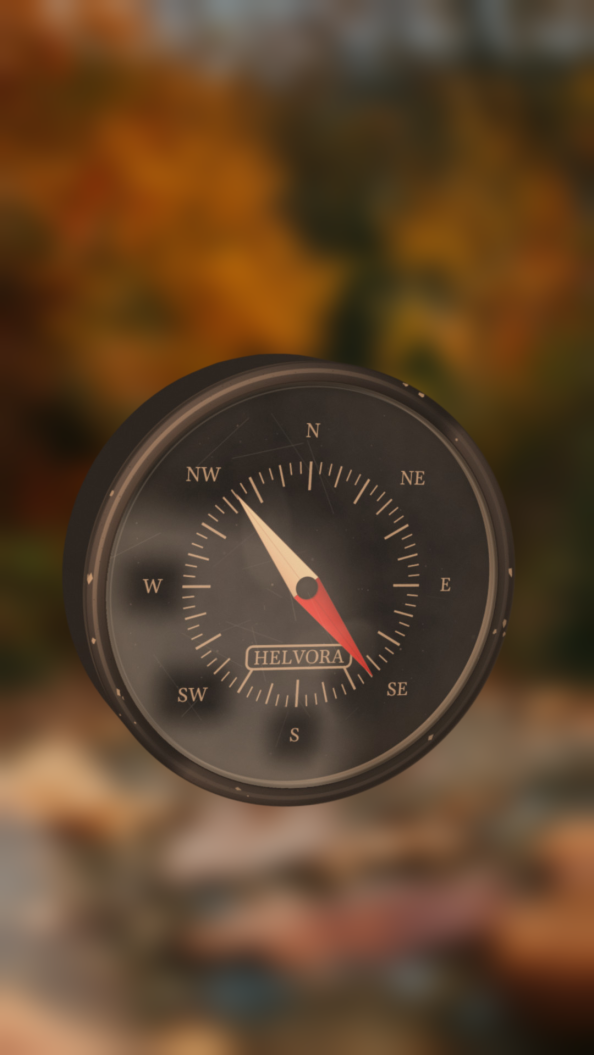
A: 140,°
